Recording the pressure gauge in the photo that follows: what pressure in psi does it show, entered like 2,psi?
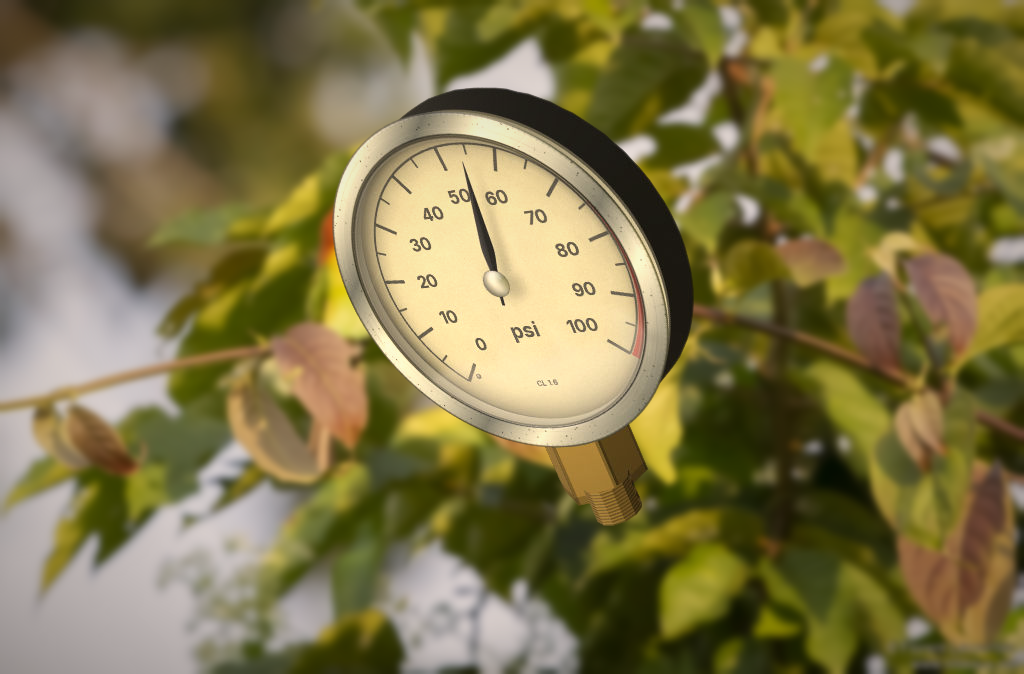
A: 55,psi
